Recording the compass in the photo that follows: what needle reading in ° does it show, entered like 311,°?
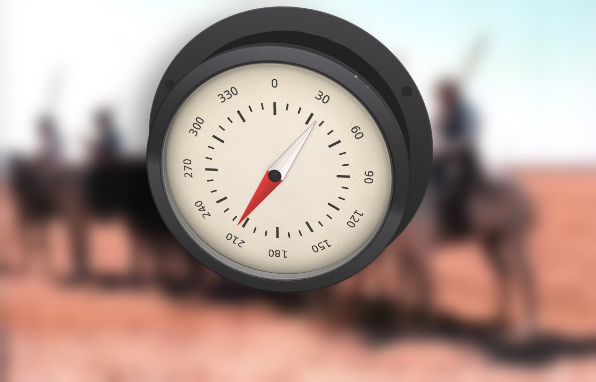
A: 215,°
